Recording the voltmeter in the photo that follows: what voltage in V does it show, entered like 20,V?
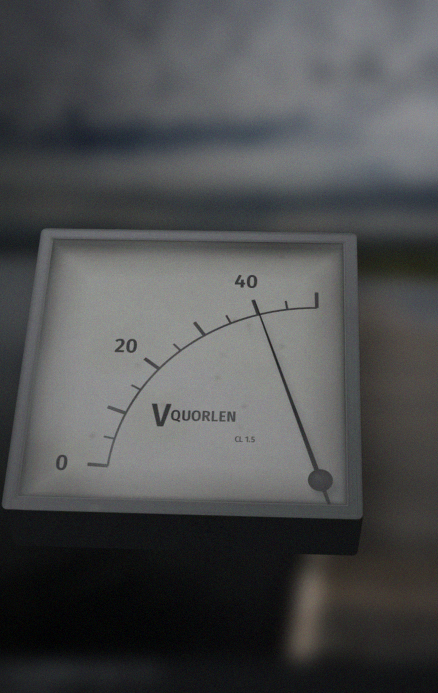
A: 40,V
